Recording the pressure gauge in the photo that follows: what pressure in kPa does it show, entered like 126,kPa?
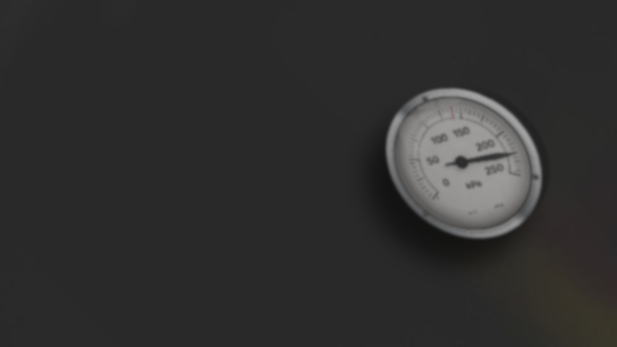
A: 225,kPa
